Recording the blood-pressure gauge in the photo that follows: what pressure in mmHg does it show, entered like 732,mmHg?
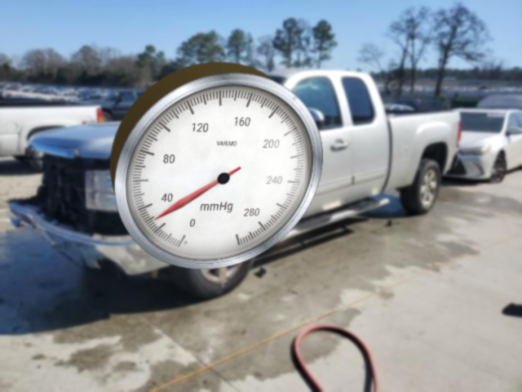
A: 30,mmHg
